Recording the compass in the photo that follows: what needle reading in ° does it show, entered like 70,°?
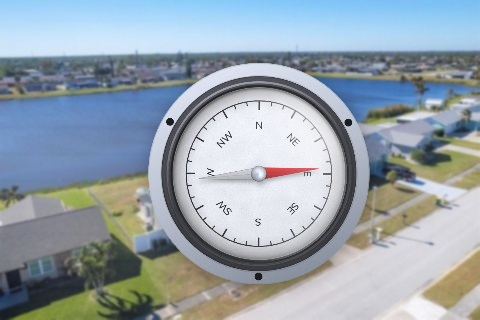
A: 85,°
